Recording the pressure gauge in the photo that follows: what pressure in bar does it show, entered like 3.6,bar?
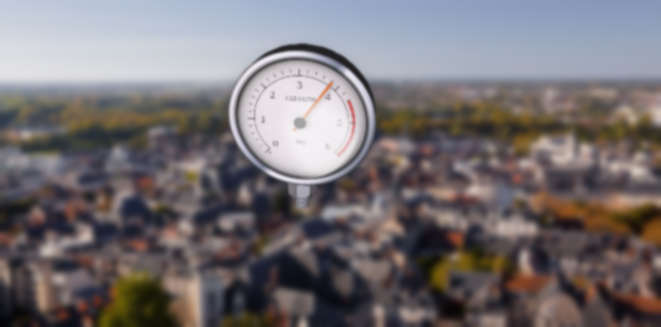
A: 3.8,bar
